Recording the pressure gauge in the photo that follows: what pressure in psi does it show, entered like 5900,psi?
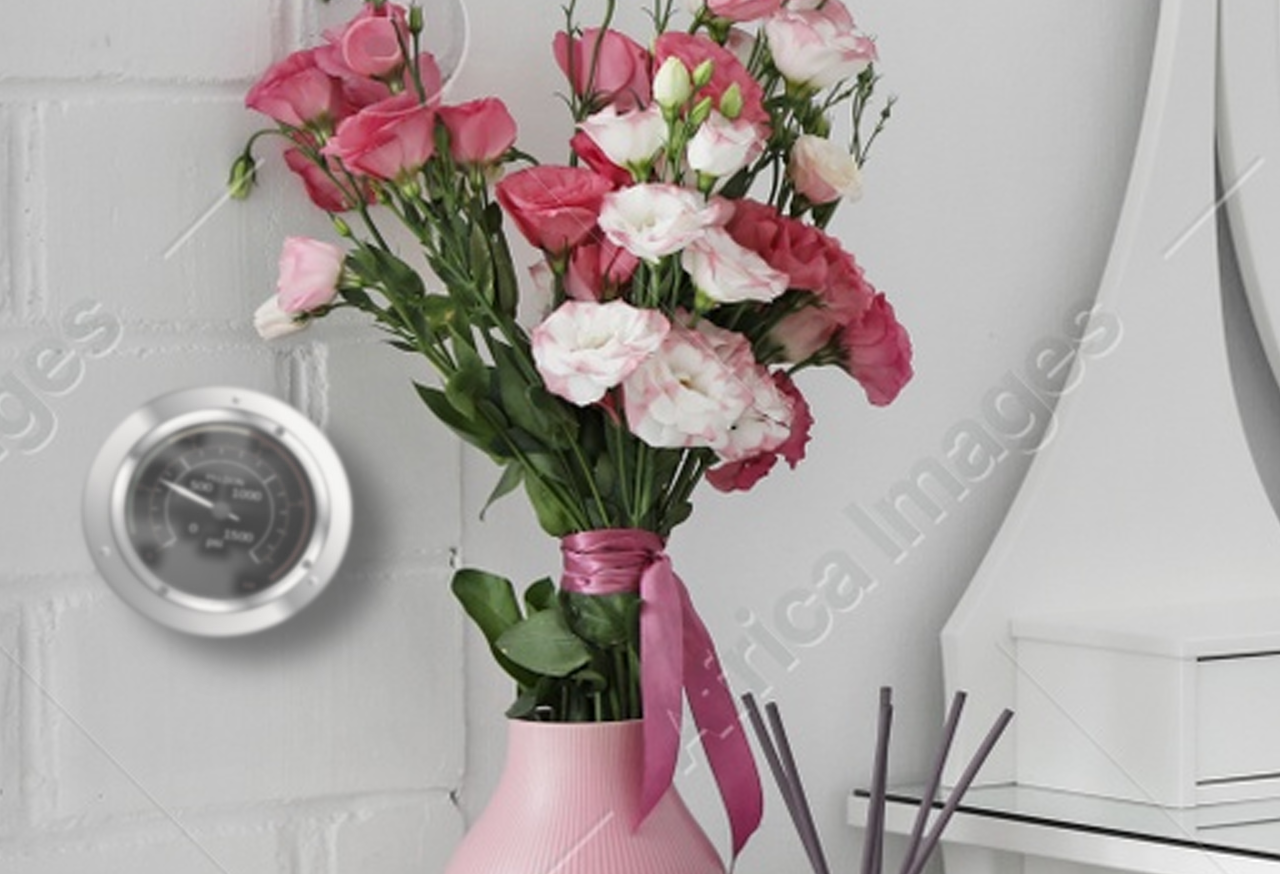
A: 350,psi
